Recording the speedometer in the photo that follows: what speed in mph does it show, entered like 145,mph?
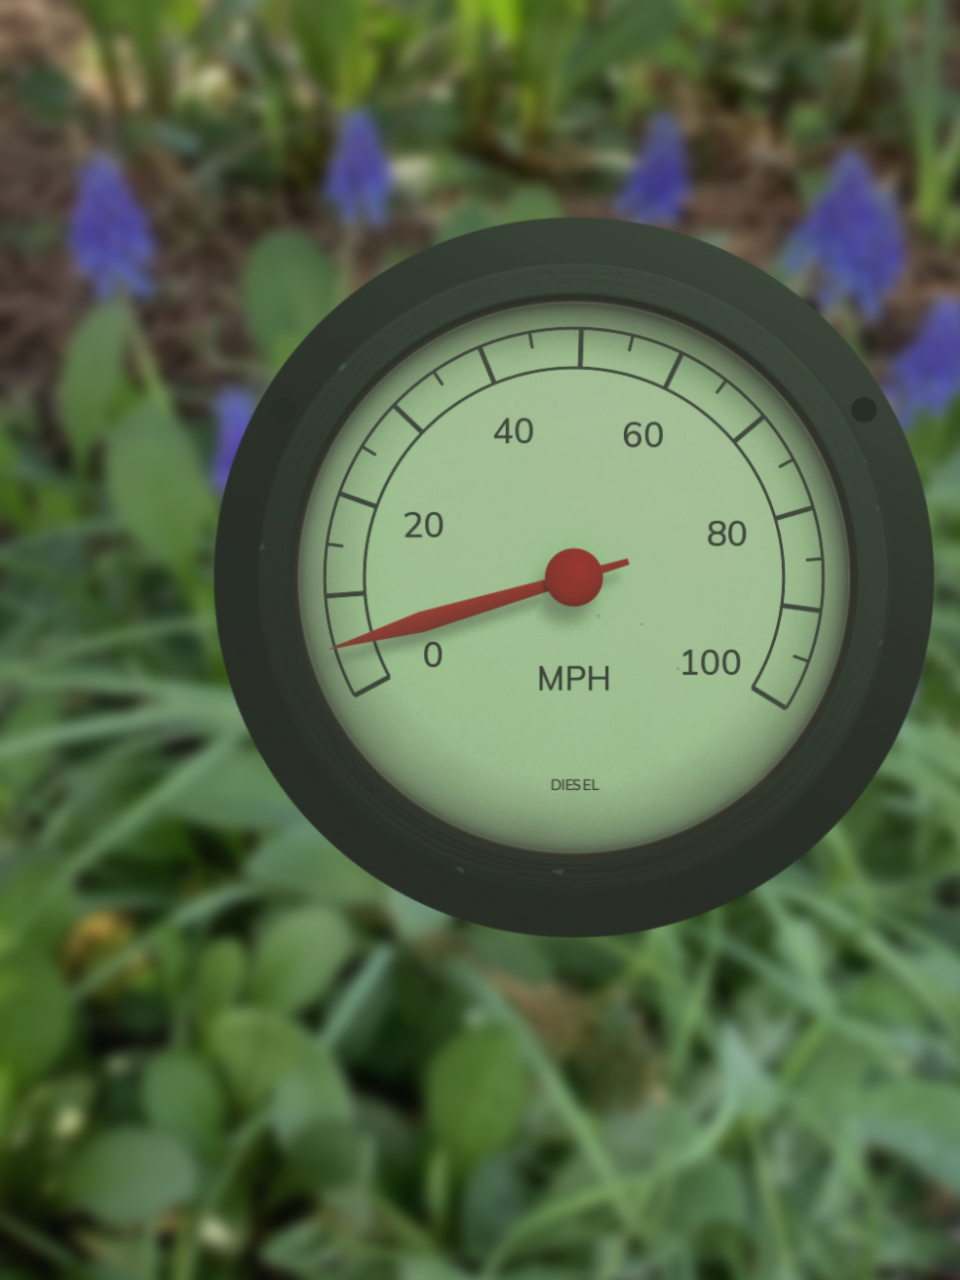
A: 5,mph
